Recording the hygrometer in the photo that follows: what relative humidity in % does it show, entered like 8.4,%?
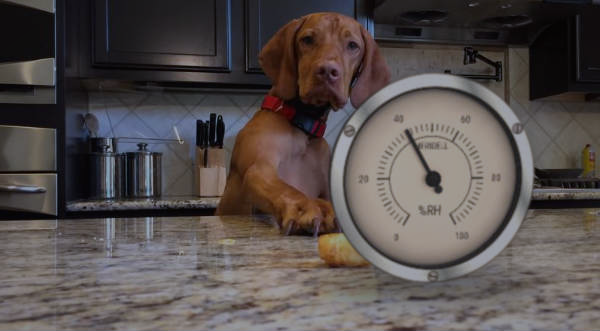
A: 40,%
